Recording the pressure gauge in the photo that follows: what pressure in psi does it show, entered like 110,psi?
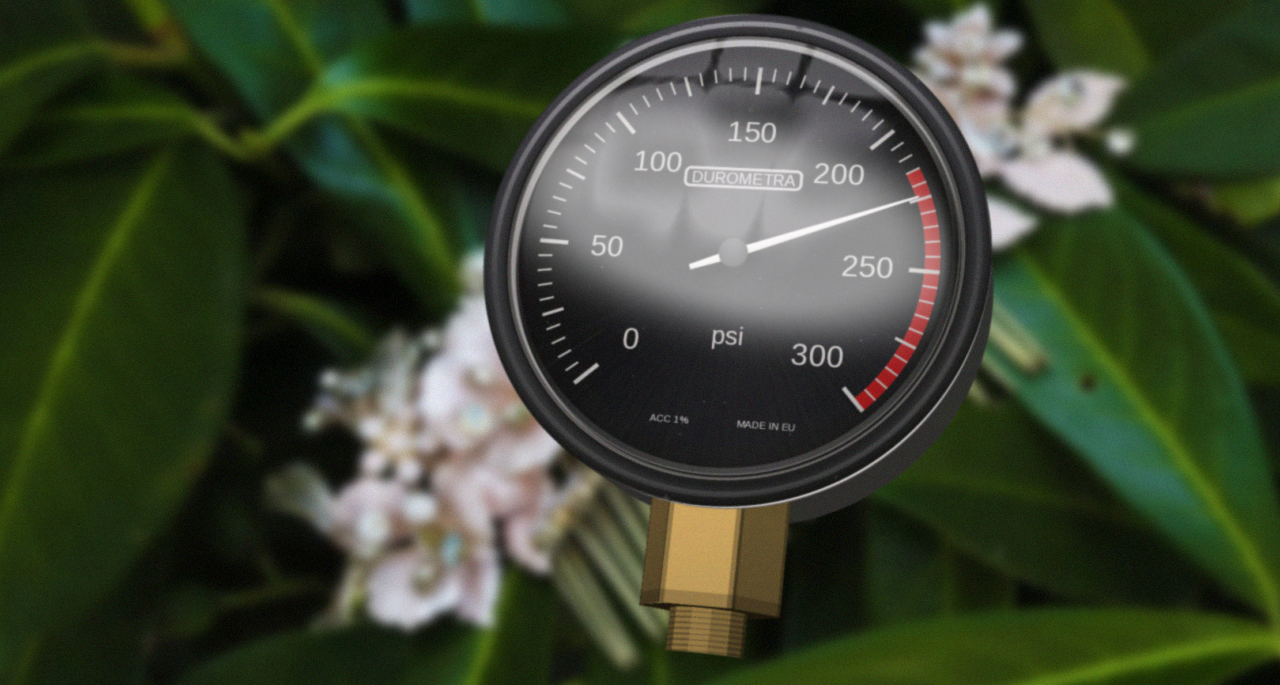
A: 225,psi
